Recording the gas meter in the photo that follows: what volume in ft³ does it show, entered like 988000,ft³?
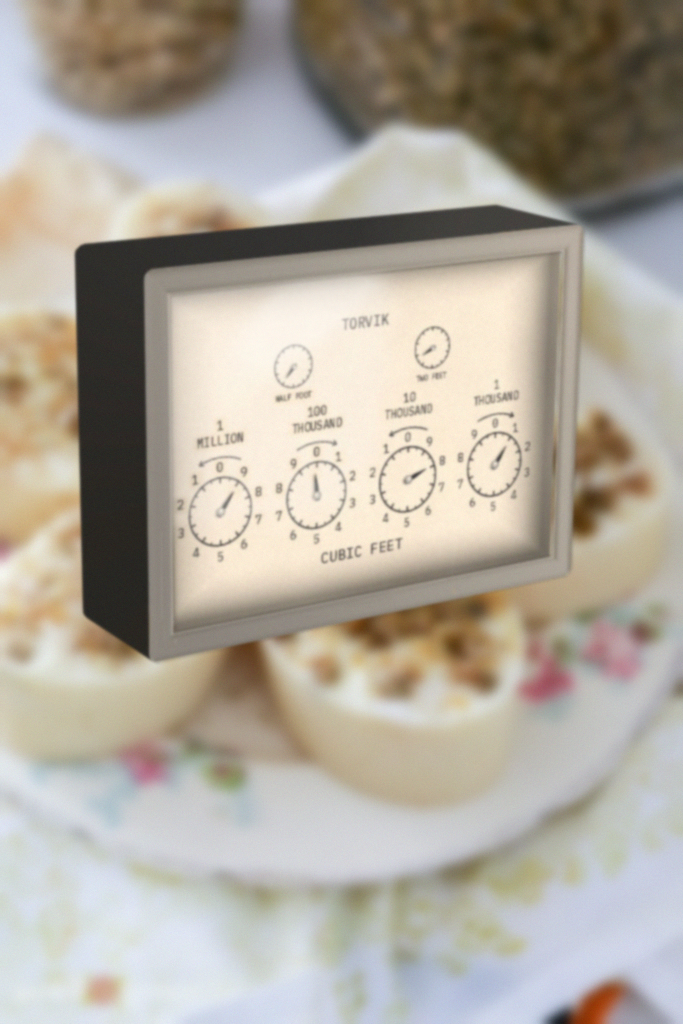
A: 898100,ft³
